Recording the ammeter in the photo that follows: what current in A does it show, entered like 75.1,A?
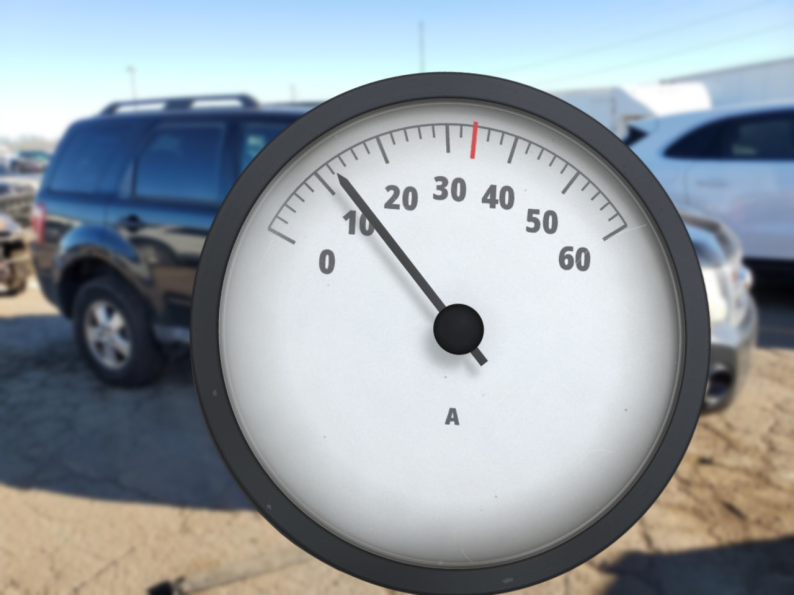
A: 12,A
